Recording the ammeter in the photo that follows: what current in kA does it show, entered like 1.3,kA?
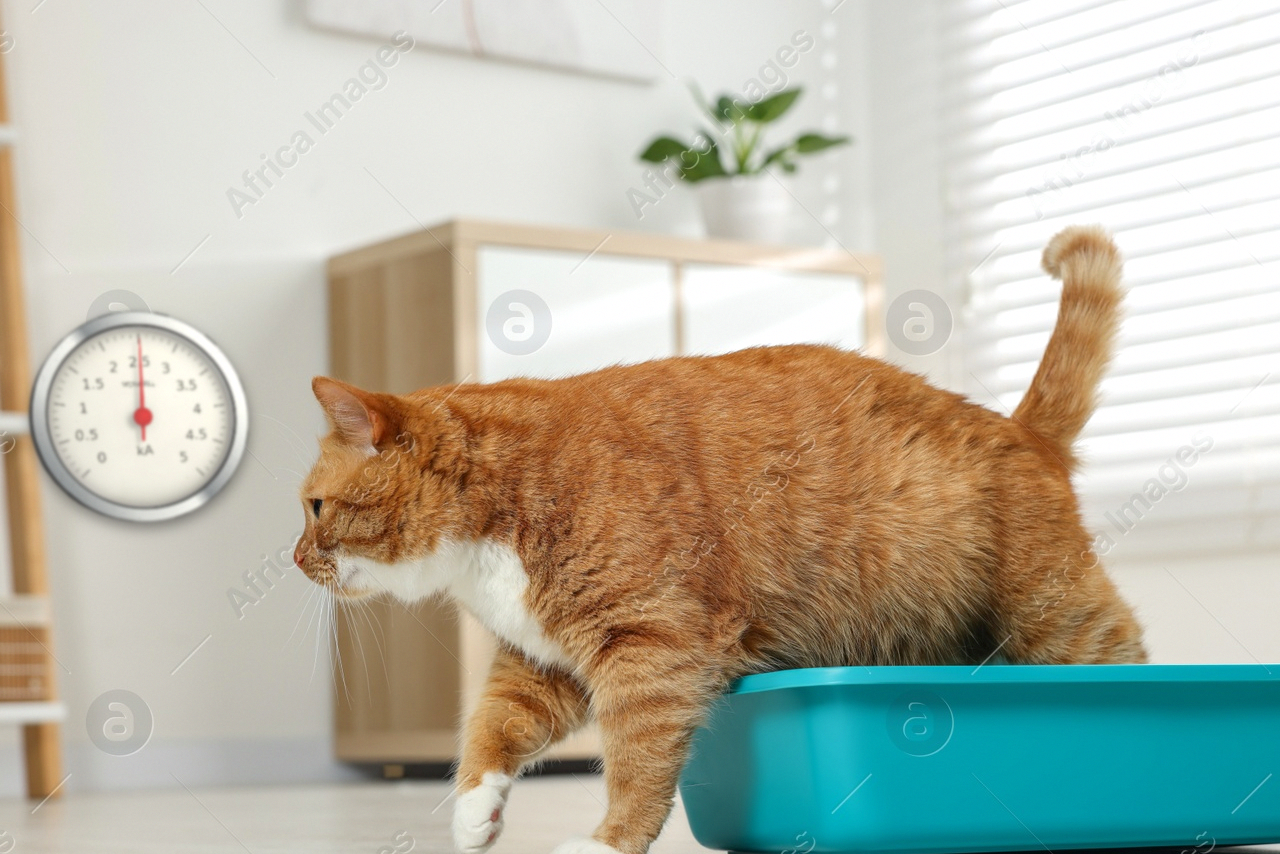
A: 2.5,kA
